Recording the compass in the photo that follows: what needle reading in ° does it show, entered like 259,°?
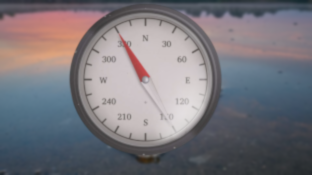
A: 330,°
